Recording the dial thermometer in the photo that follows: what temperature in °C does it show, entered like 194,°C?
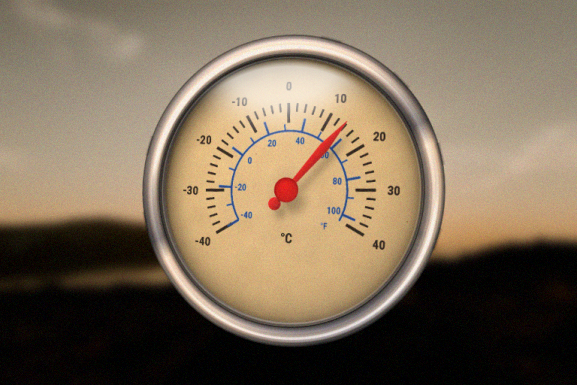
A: 14,°C
